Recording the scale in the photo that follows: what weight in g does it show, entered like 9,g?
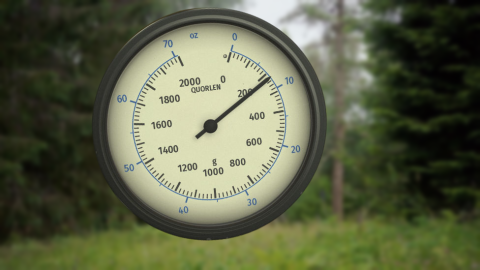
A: 220,g
